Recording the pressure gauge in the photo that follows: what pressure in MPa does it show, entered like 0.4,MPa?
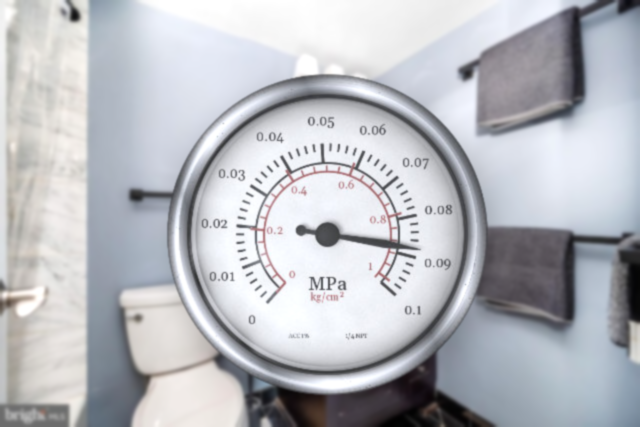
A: 0.088,MPa
